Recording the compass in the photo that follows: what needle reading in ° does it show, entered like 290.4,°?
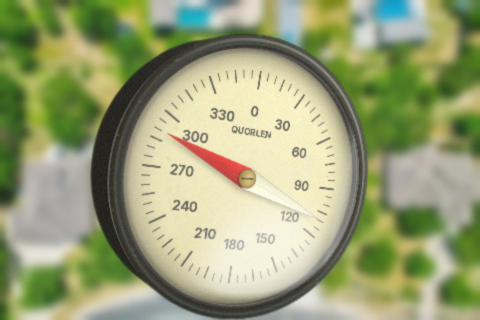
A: 290,°
